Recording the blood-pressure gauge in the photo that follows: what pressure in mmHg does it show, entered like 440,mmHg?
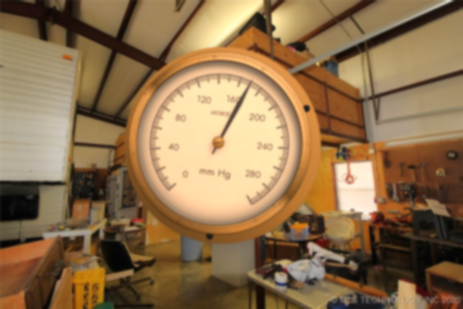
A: 170,mmHg
